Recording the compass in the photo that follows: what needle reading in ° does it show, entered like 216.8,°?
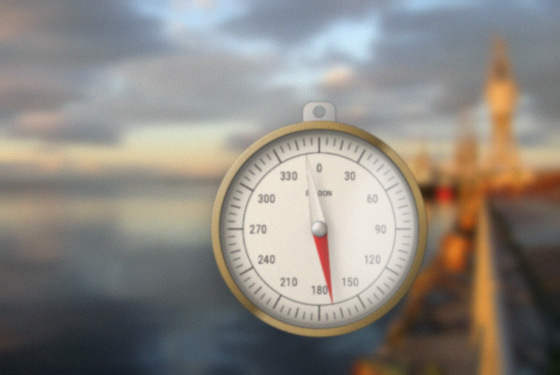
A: 170,°
